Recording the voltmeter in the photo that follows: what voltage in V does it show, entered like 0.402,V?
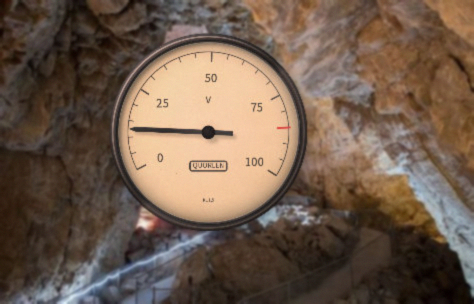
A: 12.5,V
